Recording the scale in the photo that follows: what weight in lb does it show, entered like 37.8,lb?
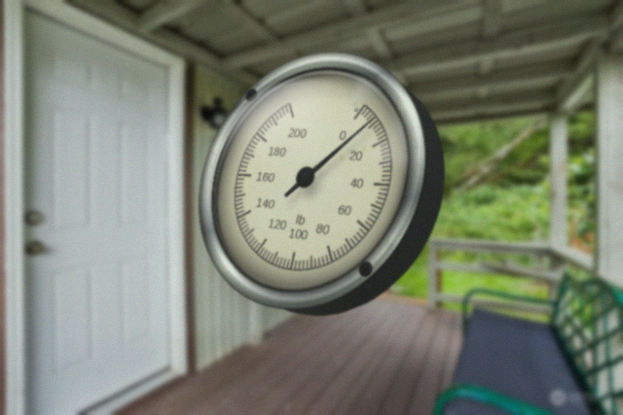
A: 10,lb
